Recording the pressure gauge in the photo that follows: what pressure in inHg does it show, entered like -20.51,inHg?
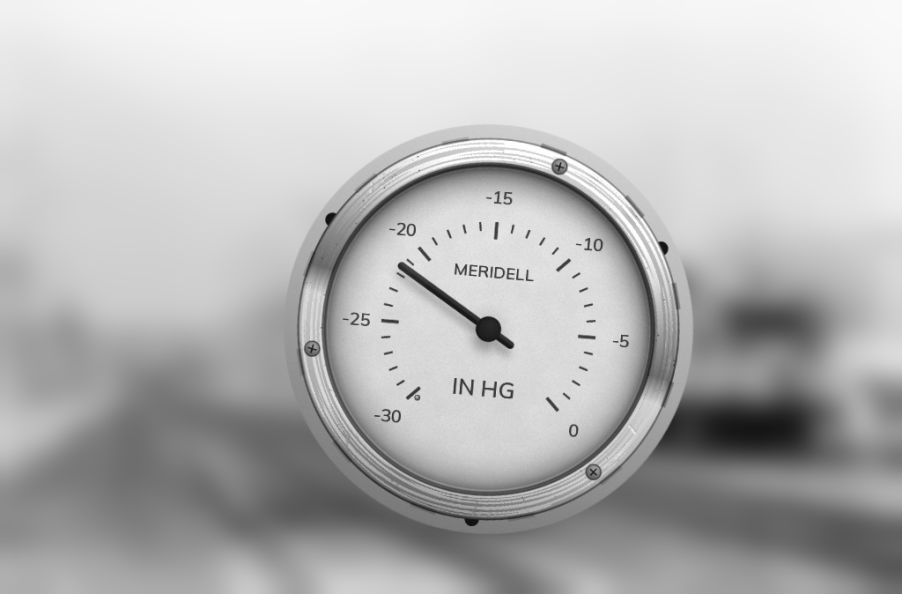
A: -21.5,inHg
